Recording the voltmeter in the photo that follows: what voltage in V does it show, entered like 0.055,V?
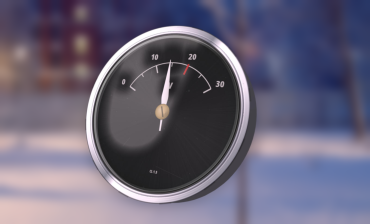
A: 15,V
